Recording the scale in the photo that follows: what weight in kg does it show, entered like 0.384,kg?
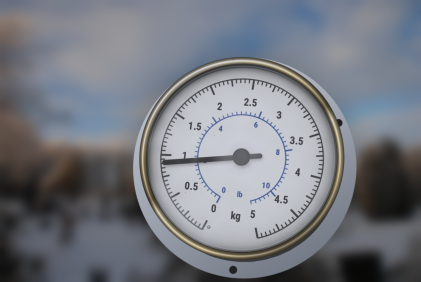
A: 0.9,kg
